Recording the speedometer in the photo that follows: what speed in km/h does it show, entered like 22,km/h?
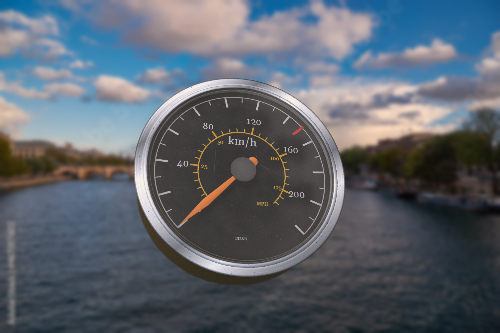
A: 0,km/h
